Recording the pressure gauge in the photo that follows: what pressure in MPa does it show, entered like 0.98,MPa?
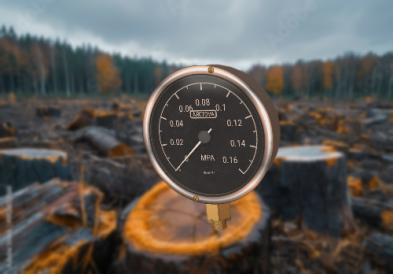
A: 0,MPa
